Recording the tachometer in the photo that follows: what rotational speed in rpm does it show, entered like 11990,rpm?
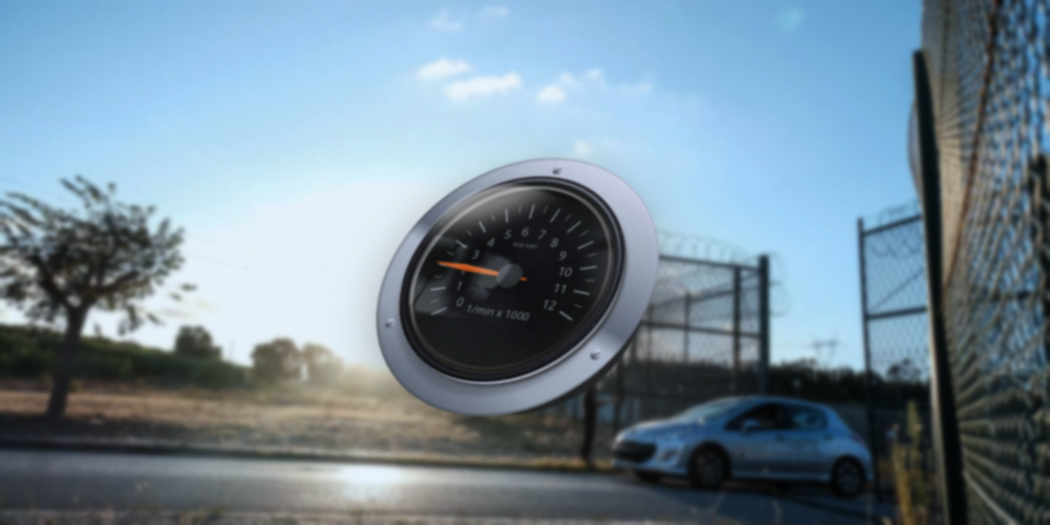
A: 2000,rpm
